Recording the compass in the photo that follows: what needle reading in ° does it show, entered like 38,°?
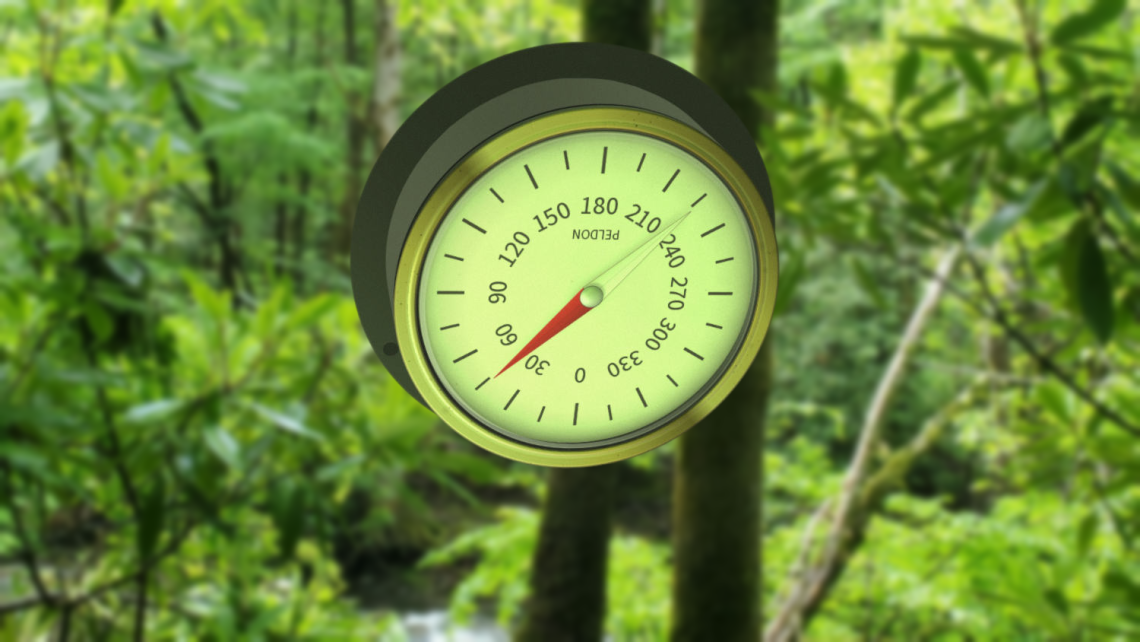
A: 45,°
